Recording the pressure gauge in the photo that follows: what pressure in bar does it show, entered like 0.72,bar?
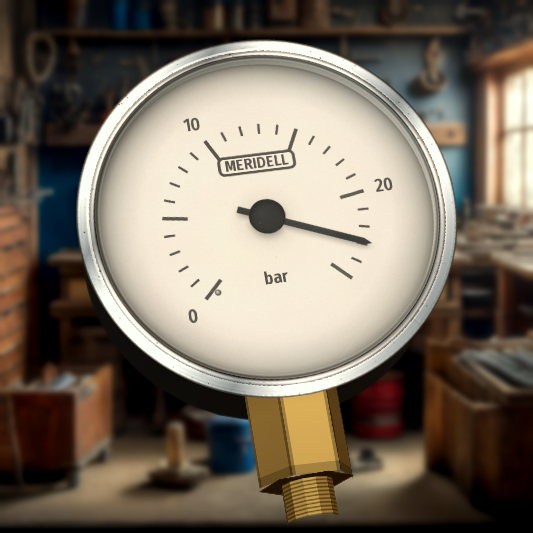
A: 23,bar
